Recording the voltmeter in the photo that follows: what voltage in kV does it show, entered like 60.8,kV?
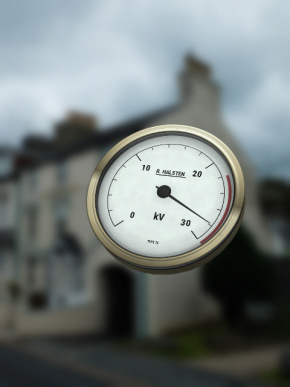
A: 28,kV
